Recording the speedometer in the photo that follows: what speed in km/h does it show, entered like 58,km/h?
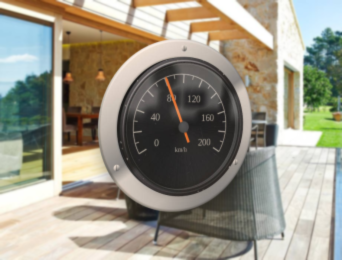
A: 80,km/h
